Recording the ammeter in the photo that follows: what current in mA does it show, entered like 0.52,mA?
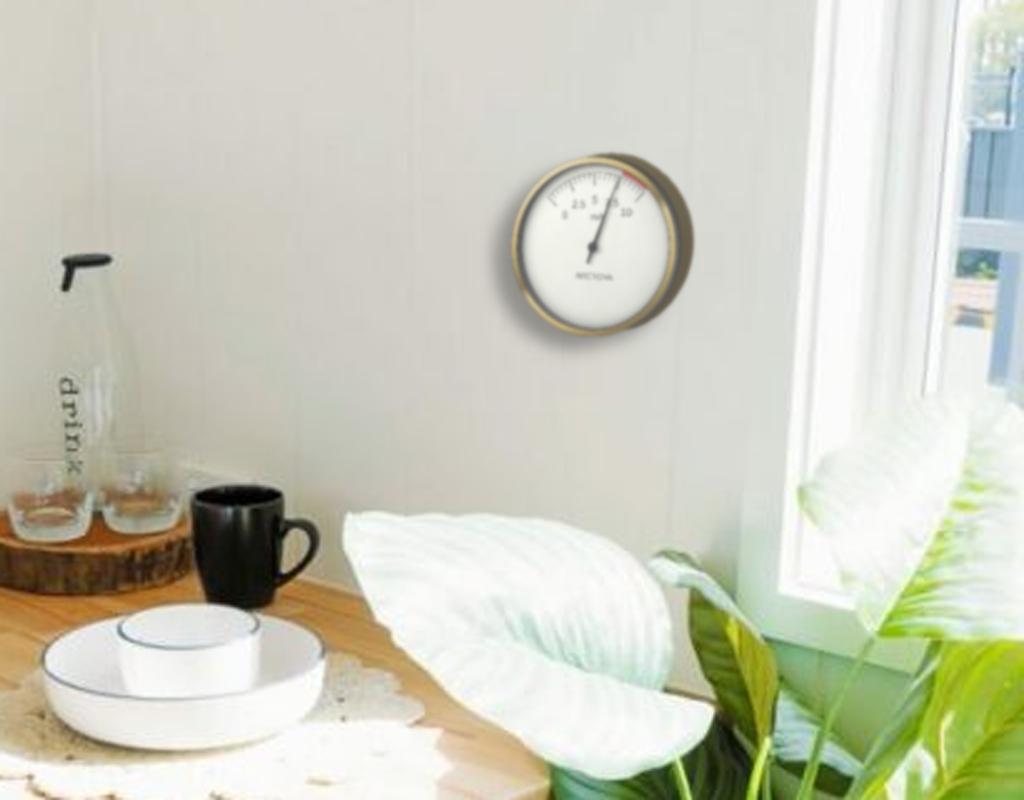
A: 7.5,mA
